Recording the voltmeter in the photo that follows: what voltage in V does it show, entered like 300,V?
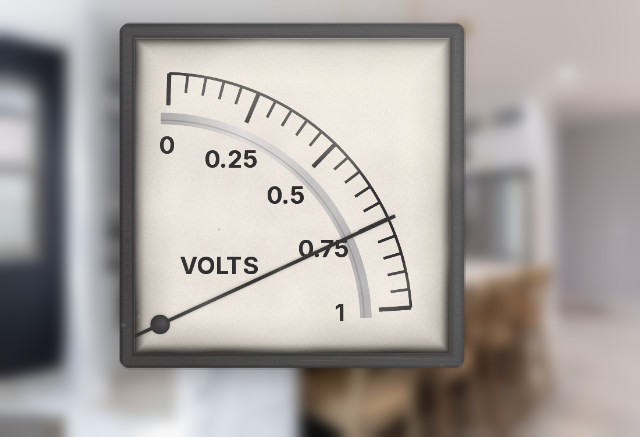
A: 0.75,V
